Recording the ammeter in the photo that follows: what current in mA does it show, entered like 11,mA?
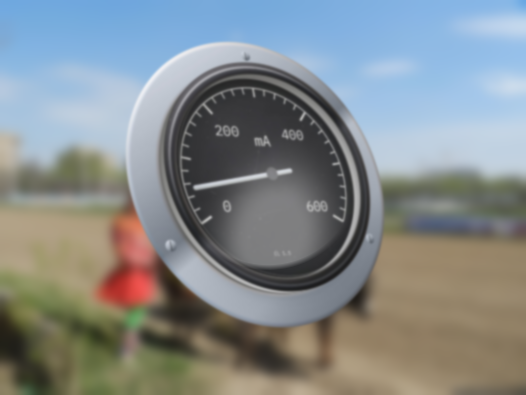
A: 50,mA
